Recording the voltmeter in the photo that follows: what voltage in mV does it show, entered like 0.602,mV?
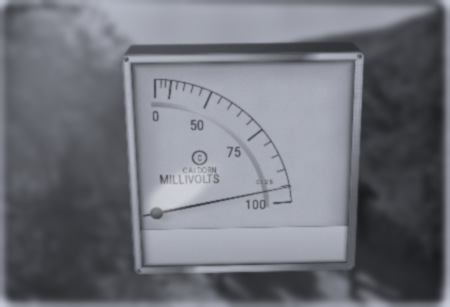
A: 95,mV
